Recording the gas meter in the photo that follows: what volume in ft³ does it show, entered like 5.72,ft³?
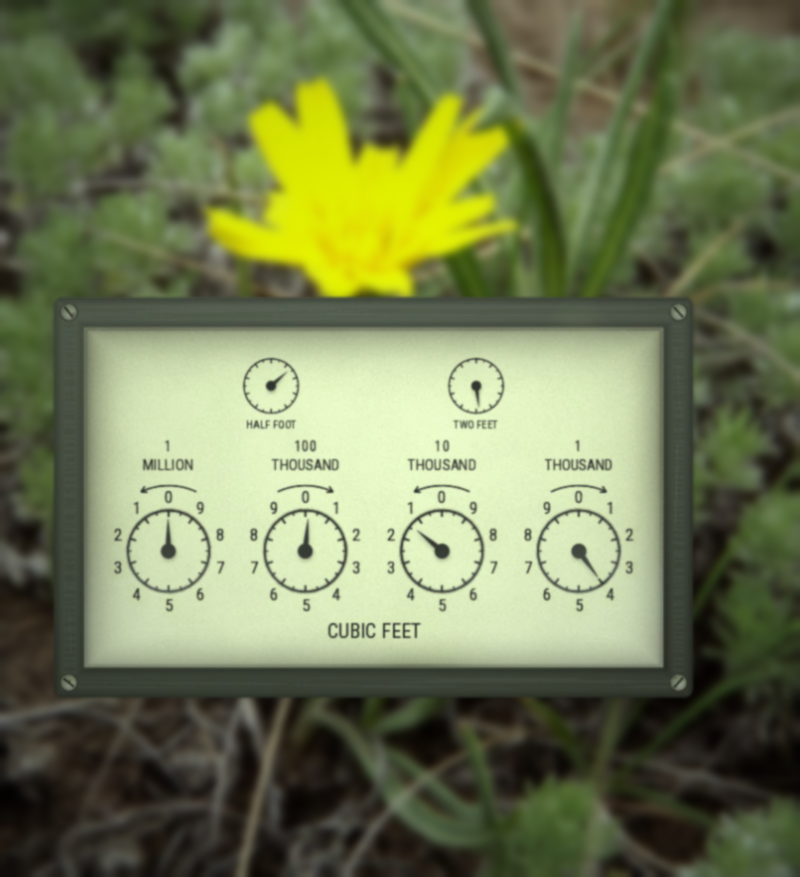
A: 1400,ft³
